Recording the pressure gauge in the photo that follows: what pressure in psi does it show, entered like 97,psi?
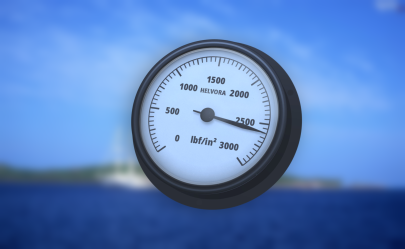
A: 2600,psi
